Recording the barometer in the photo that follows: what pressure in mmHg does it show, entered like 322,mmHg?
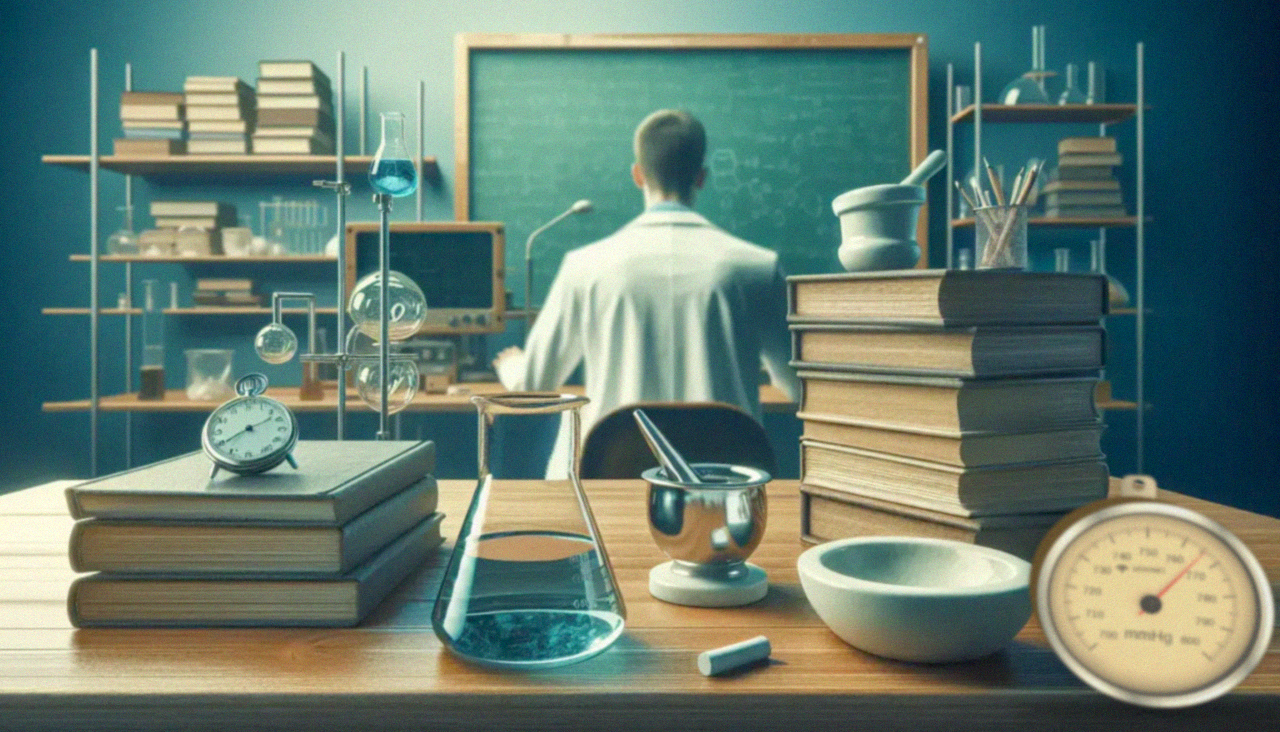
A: 765,mmHg
